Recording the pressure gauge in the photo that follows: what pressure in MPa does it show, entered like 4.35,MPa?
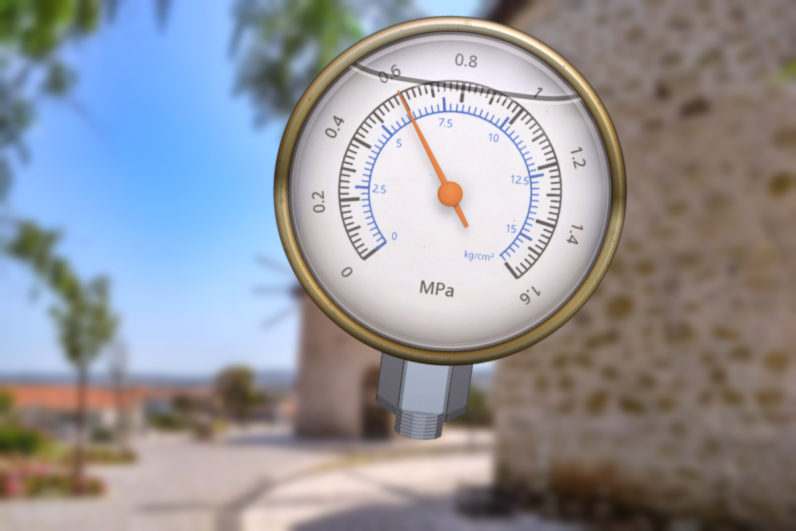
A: 0.6,MPa
